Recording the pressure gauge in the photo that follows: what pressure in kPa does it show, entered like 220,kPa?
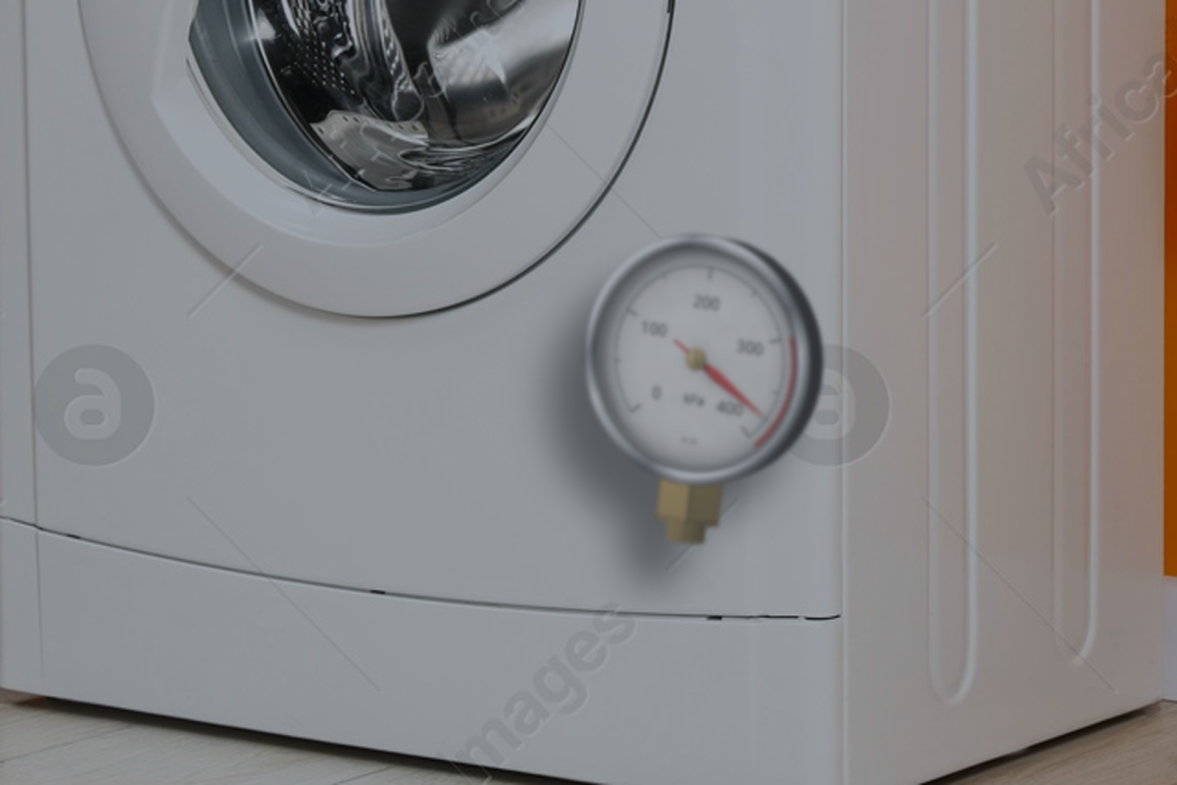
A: 375,kPa
